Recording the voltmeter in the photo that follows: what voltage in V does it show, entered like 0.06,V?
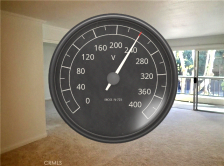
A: 240,V
